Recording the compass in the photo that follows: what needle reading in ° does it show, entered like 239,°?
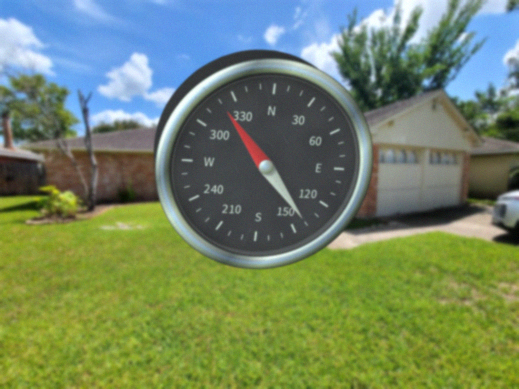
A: 320,°
